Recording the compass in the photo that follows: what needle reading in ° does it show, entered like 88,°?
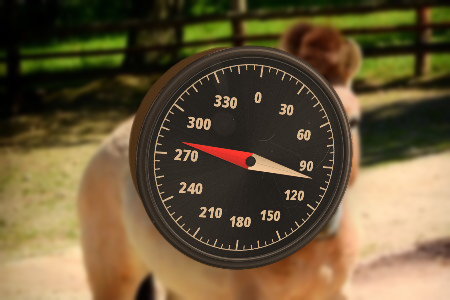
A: 280,°
